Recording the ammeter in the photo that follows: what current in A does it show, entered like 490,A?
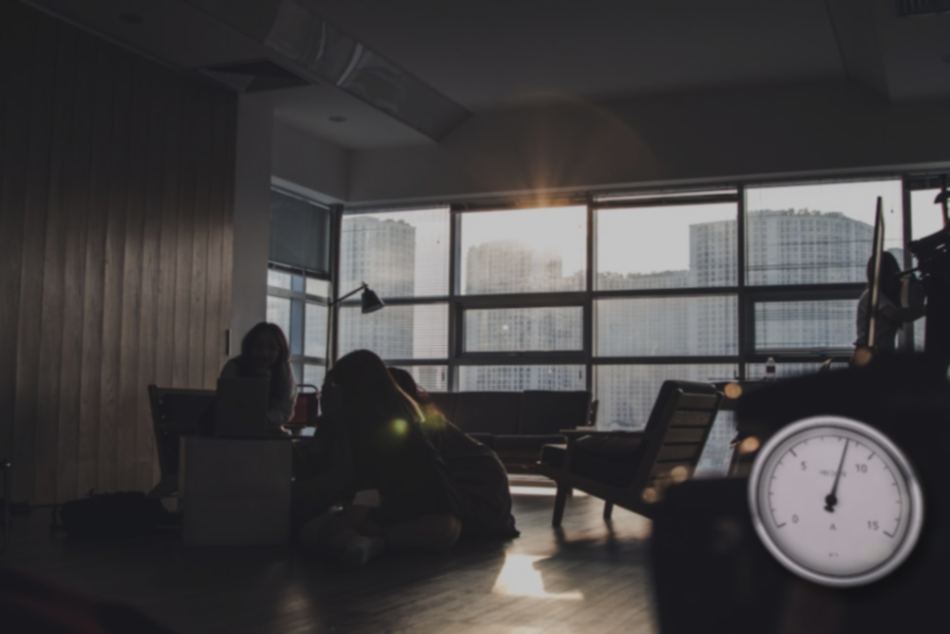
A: 8.5,A
